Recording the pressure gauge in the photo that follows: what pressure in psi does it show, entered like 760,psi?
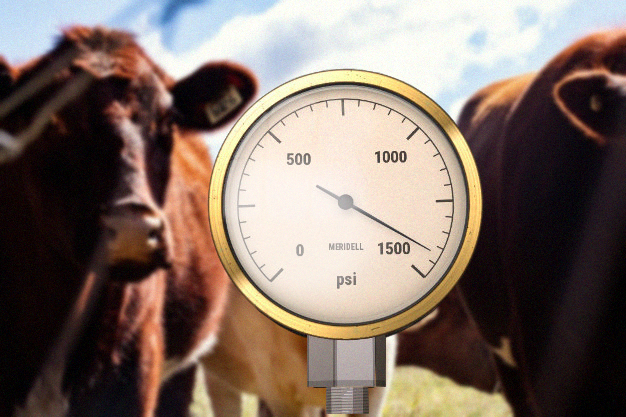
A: 1425,psi
